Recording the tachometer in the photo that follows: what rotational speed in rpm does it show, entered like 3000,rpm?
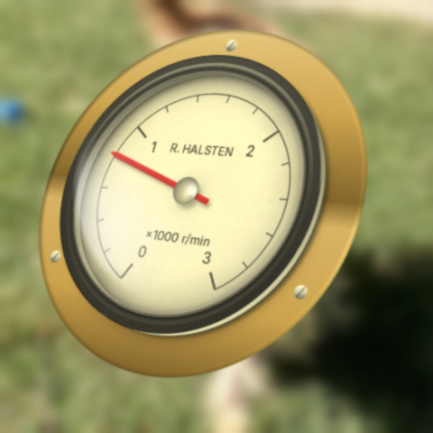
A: 800,rpm
